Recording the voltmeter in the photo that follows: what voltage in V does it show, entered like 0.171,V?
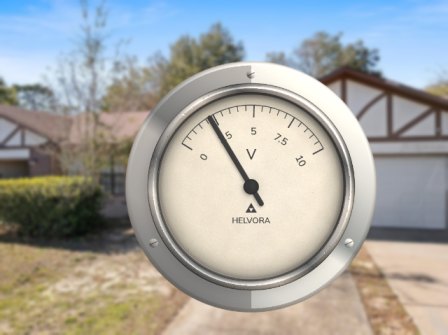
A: 2.25,V
